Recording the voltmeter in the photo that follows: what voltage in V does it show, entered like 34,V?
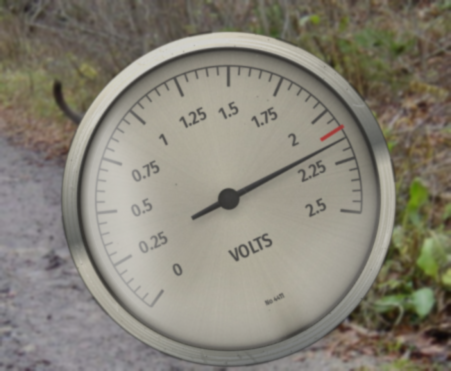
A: 2.15,V
